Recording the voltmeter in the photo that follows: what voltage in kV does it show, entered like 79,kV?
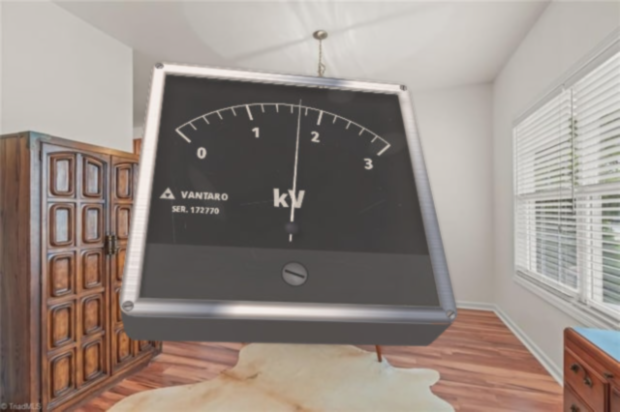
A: 1.7,kV
